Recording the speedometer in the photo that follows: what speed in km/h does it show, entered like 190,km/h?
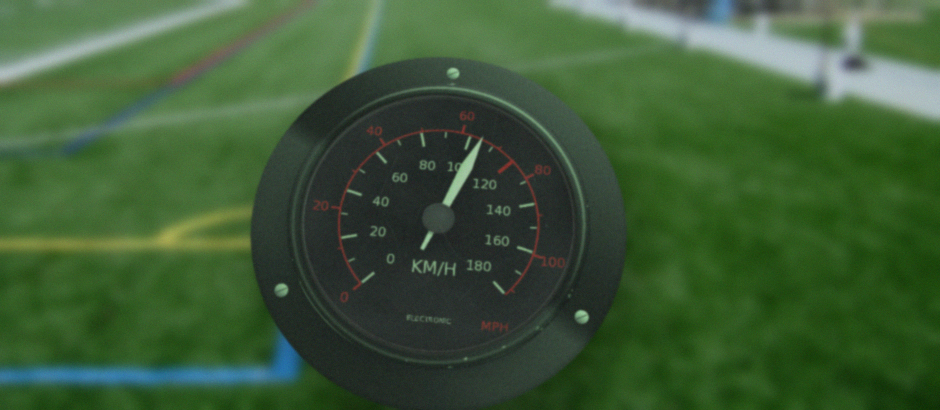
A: 105,km/h
